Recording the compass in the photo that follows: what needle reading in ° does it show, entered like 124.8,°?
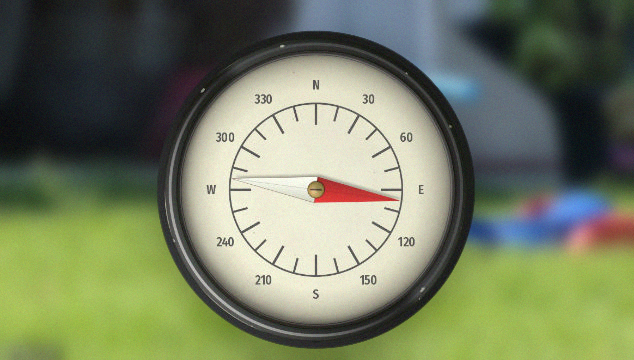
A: 97.5,°
